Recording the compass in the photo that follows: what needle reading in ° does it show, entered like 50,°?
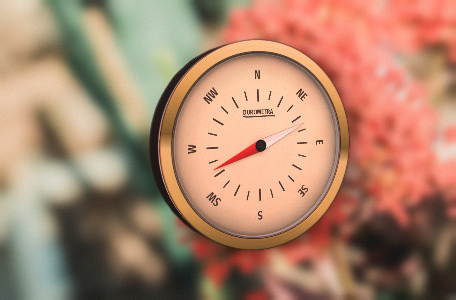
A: 247.5,°
